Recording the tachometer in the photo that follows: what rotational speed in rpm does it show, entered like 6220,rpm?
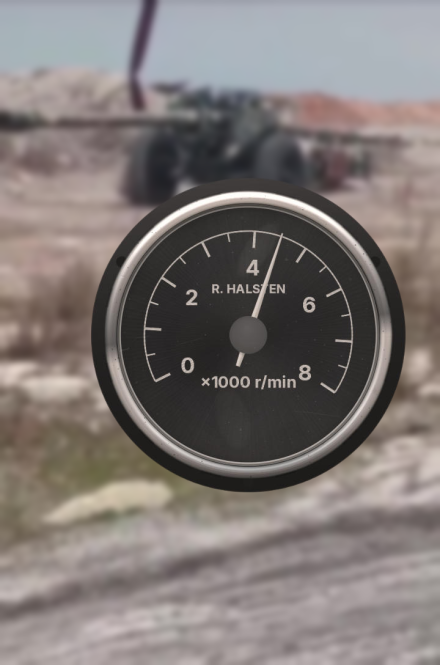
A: 4500,rpm
